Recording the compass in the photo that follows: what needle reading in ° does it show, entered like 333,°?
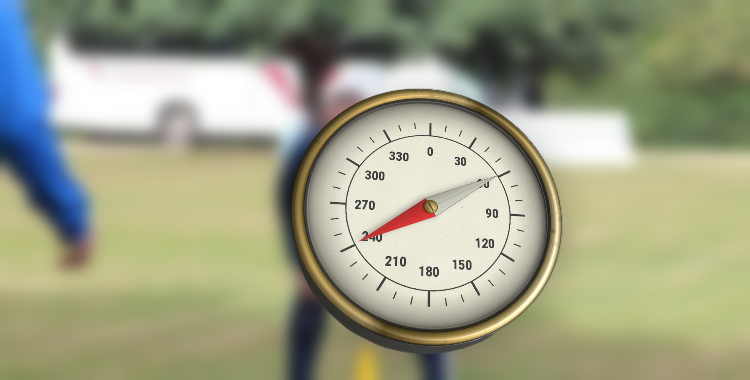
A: 240,°
